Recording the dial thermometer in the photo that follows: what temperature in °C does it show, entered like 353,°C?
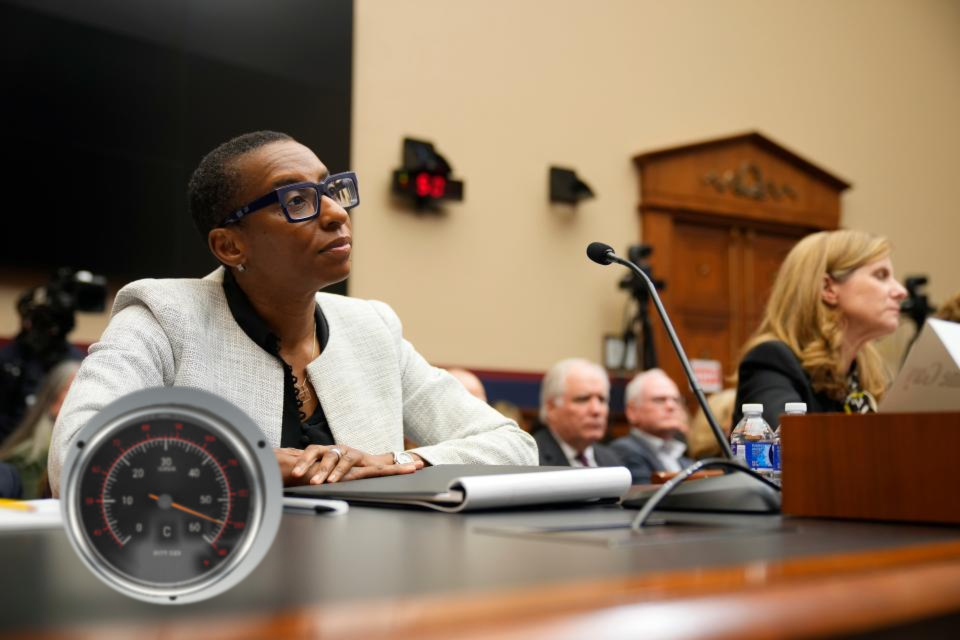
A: 55,°C
